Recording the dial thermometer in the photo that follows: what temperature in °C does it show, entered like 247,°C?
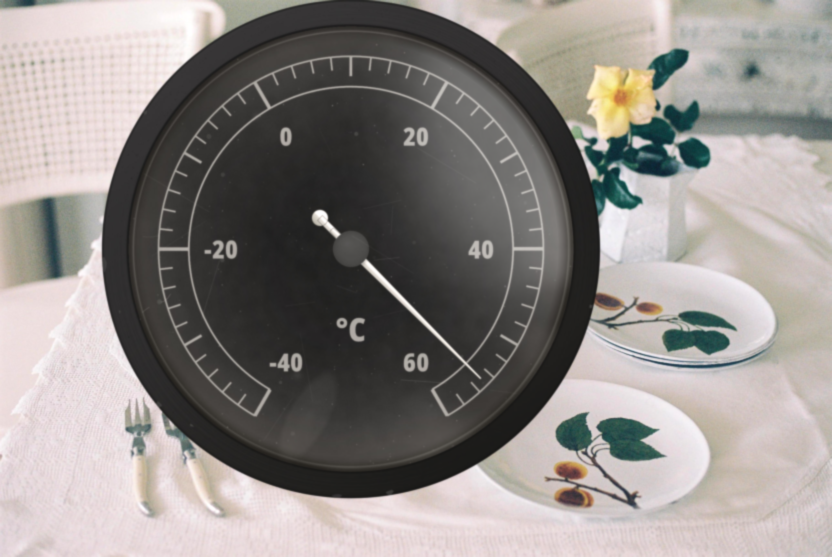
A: 55,°C
